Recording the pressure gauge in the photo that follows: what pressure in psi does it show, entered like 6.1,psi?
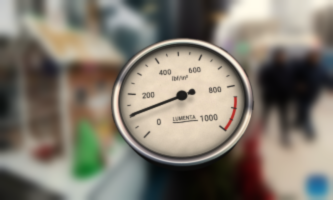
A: 100,psi
